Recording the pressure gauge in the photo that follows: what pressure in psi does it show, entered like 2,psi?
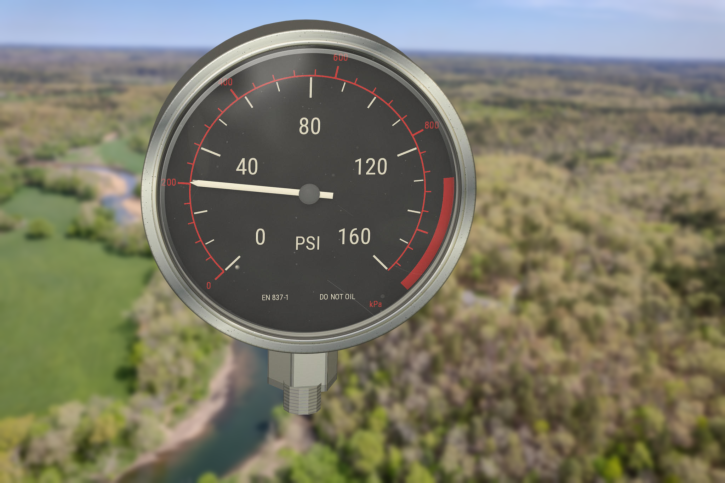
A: 30,psi
